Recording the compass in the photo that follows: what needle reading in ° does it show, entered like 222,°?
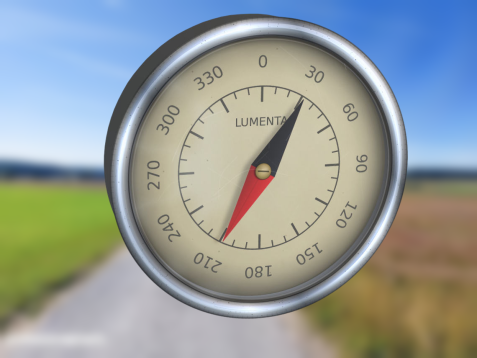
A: 210,°
